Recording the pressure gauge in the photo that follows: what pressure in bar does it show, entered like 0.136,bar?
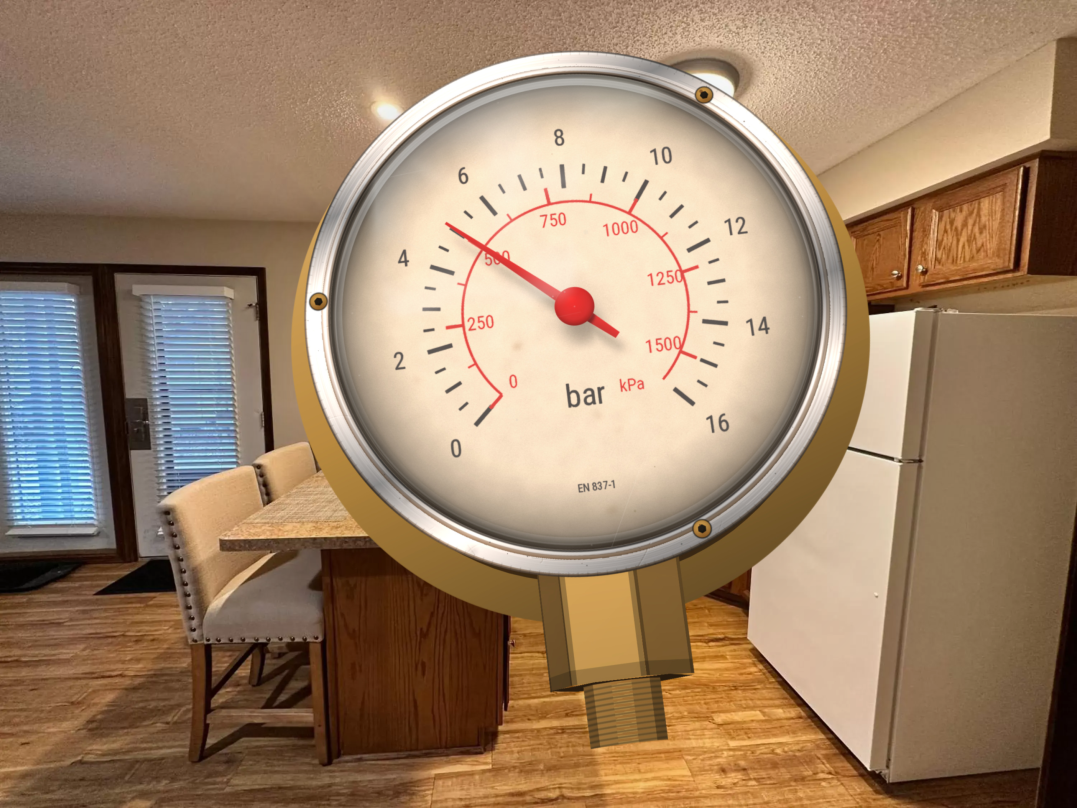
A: 5,bar
